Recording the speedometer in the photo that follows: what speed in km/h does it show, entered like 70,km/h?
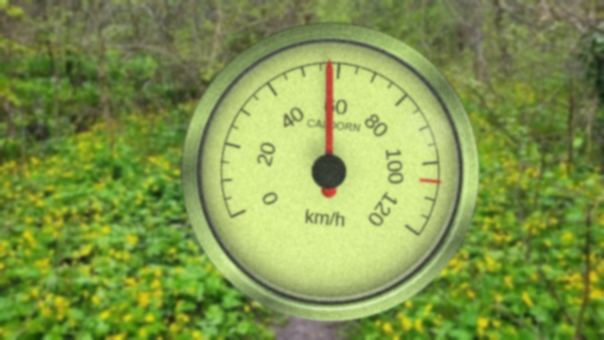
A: 57.5,km/h
